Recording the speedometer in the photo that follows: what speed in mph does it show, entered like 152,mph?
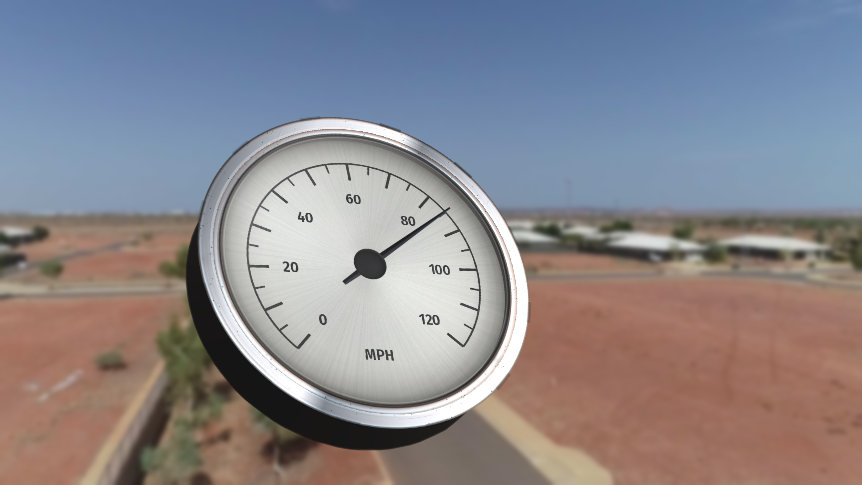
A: 85,mph
